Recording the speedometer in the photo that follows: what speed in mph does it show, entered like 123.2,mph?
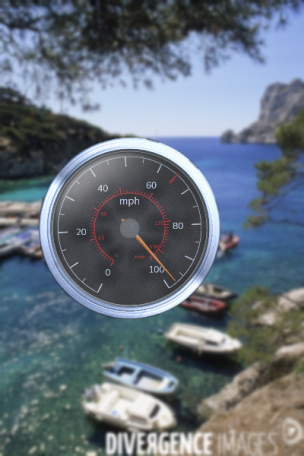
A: 97.5,mph
